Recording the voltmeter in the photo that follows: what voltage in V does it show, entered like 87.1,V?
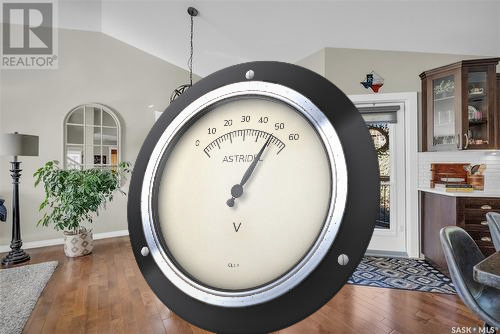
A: 50,V
